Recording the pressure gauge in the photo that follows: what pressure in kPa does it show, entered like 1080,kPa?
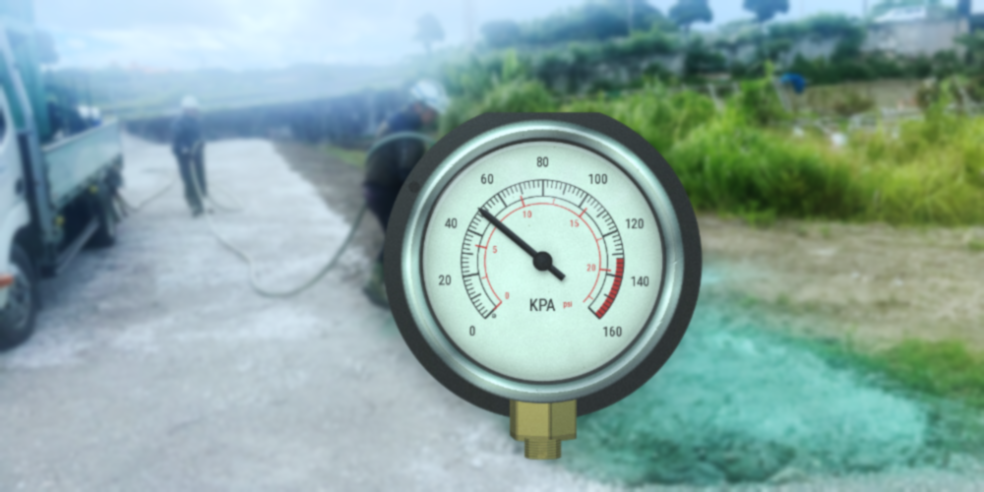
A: 50,kPa
